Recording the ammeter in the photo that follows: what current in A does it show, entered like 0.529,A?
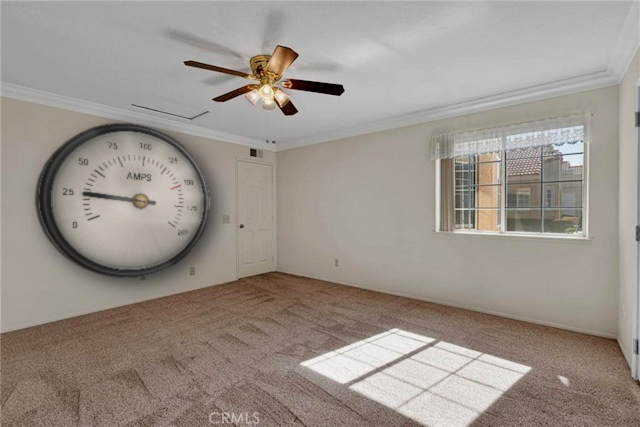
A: 25,A
